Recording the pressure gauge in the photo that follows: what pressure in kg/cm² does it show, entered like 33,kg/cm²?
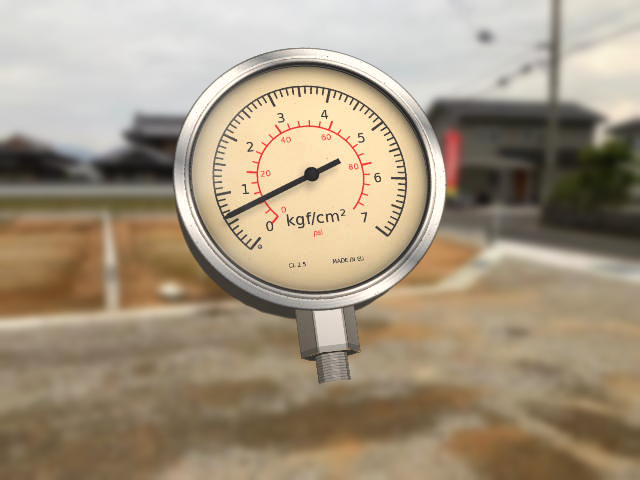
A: 0.6,kg/cm²
